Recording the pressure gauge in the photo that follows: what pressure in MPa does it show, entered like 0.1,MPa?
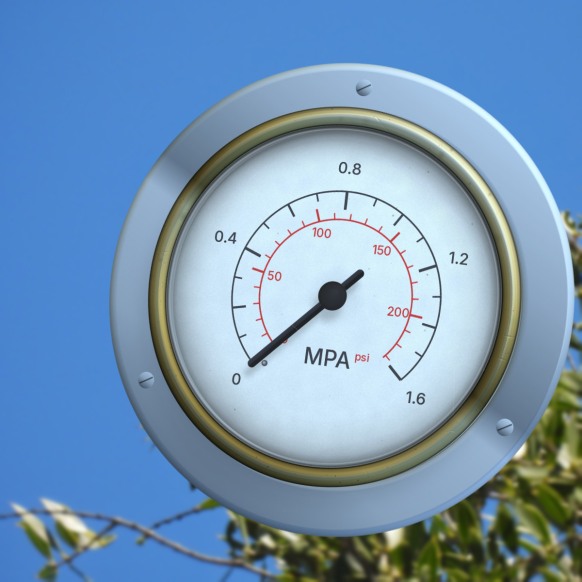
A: 0,MPa
